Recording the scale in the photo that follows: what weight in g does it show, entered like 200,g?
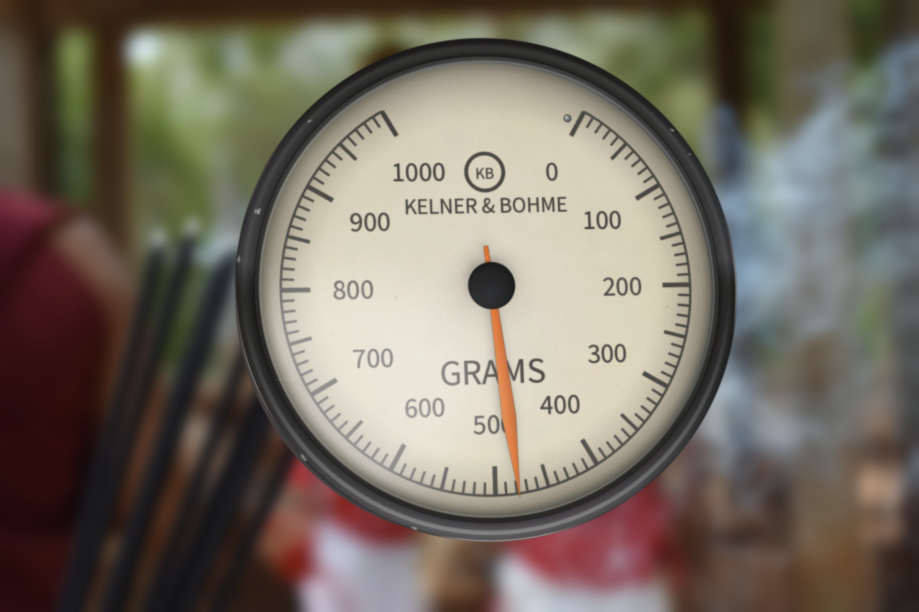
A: 480,g
